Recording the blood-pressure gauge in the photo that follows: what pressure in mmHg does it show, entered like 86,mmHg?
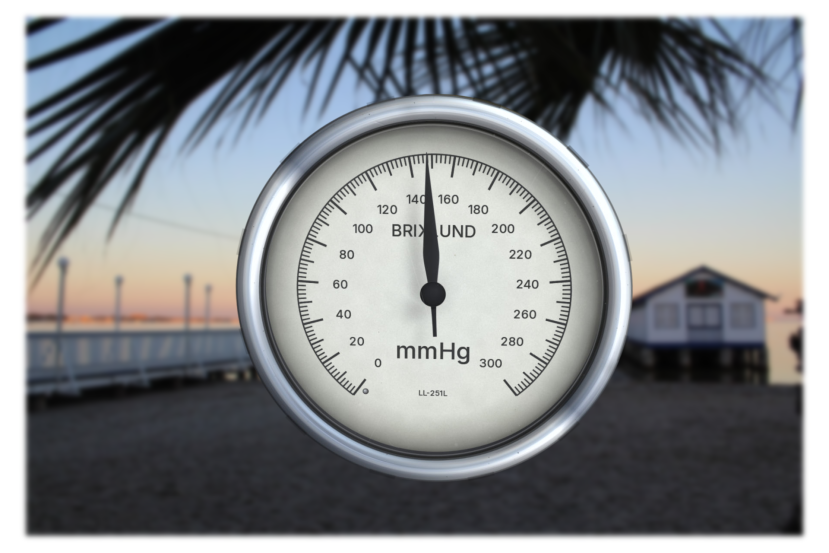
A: 148,mmHg
